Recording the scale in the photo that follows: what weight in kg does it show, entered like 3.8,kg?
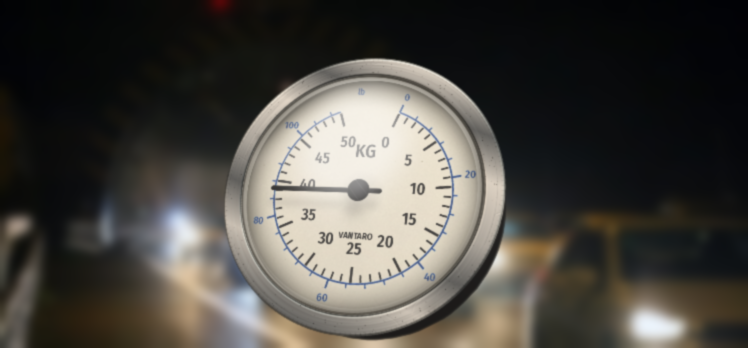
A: 39,kg
